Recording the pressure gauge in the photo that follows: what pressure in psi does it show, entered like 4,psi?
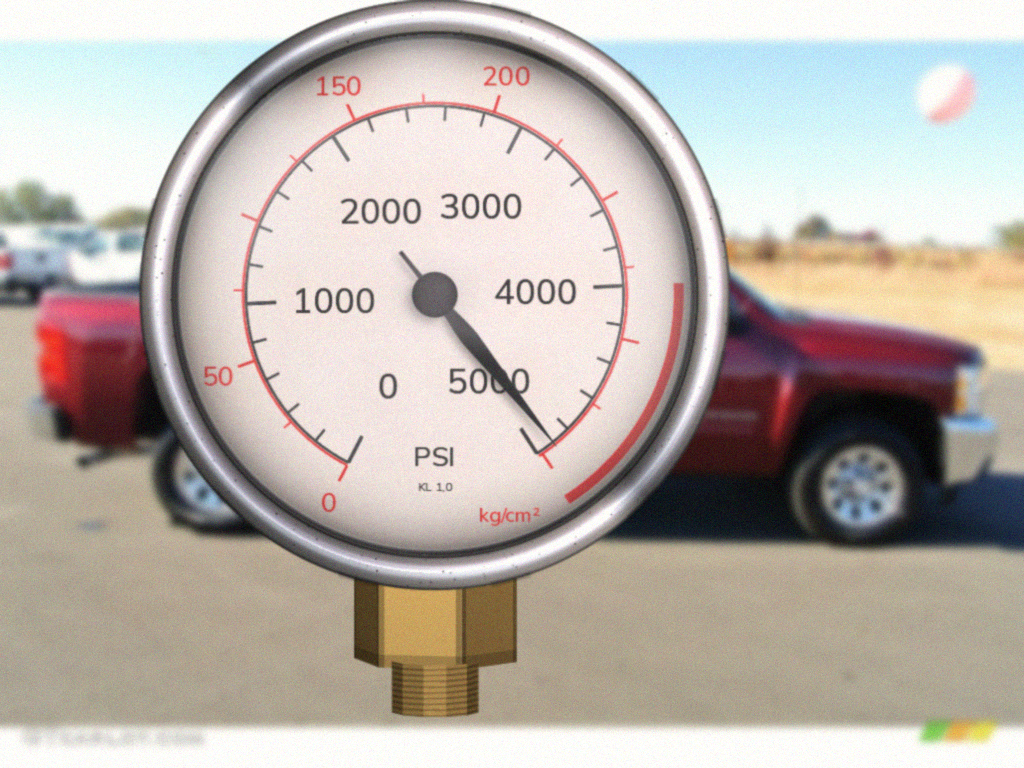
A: 4900,psi
